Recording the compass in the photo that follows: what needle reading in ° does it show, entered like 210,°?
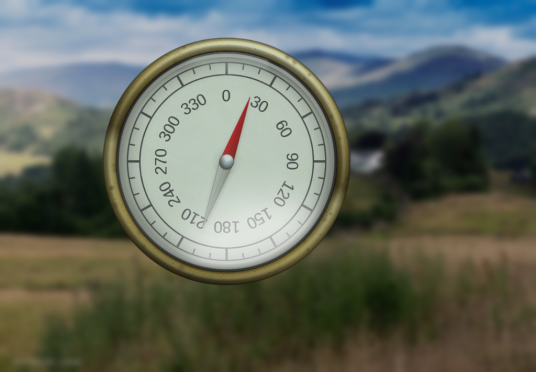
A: 20,°
